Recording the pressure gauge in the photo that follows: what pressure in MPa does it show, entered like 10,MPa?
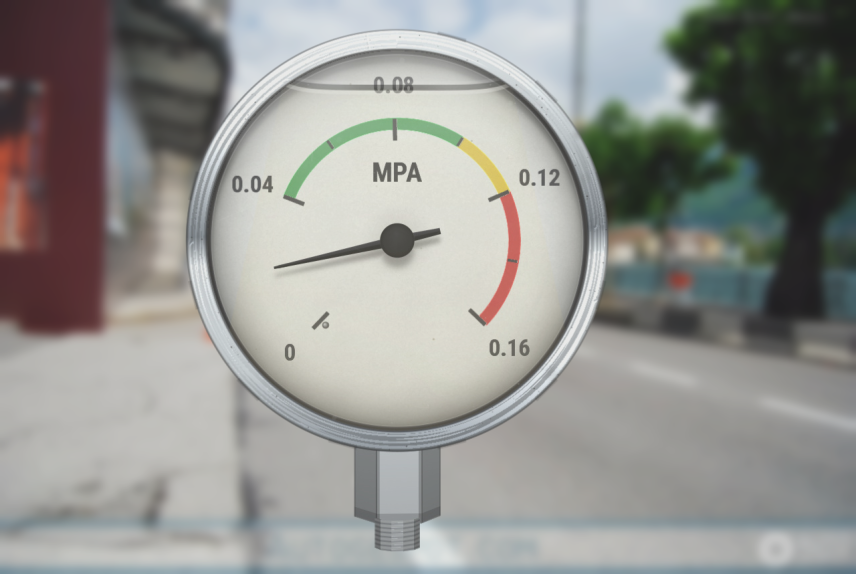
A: 0.02,MPa
